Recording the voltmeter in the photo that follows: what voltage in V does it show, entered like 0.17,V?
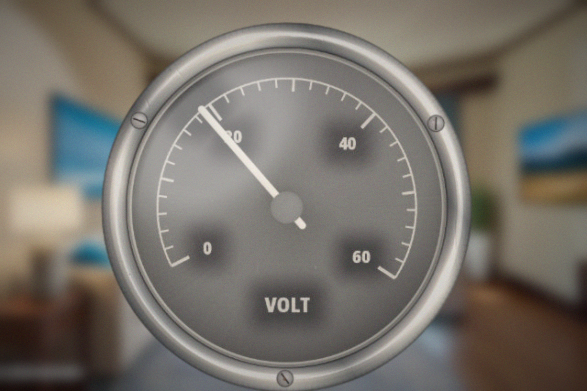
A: 19,V
